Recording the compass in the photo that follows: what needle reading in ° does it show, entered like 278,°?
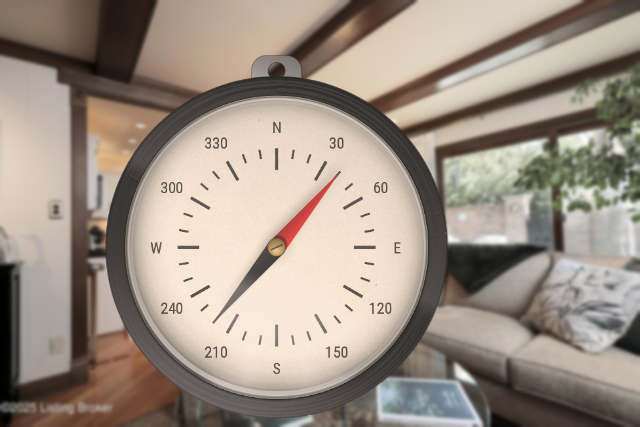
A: 40,°
